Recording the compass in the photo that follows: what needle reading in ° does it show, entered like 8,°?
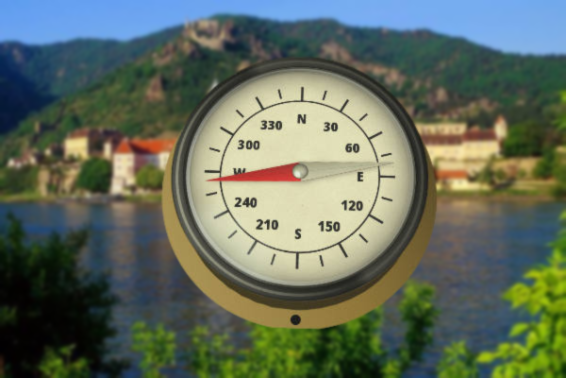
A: 262.5,°
